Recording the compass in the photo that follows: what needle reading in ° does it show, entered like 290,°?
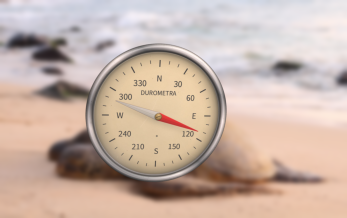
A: 110,°
